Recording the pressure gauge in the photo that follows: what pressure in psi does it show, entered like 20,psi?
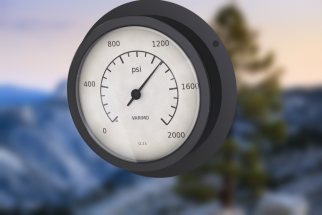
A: 1300,psi
